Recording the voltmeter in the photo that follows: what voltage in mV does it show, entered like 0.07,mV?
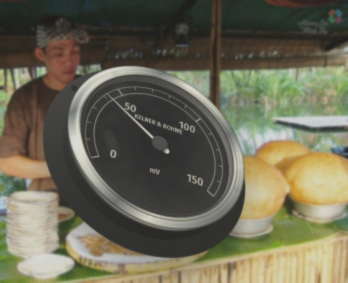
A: 40,mV
